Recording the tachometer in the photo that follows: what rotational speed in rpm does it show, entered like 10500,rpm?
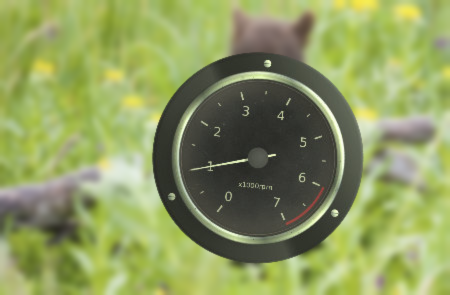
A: 1000,rpm
